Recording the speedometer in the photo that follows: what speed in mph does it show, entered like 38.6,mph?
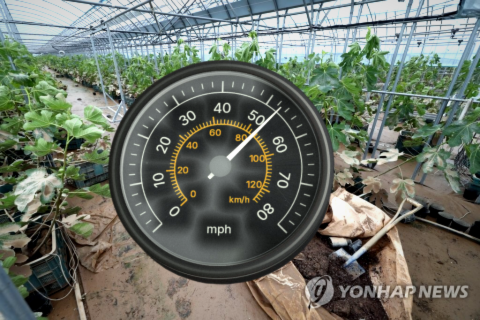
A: 53,mph
